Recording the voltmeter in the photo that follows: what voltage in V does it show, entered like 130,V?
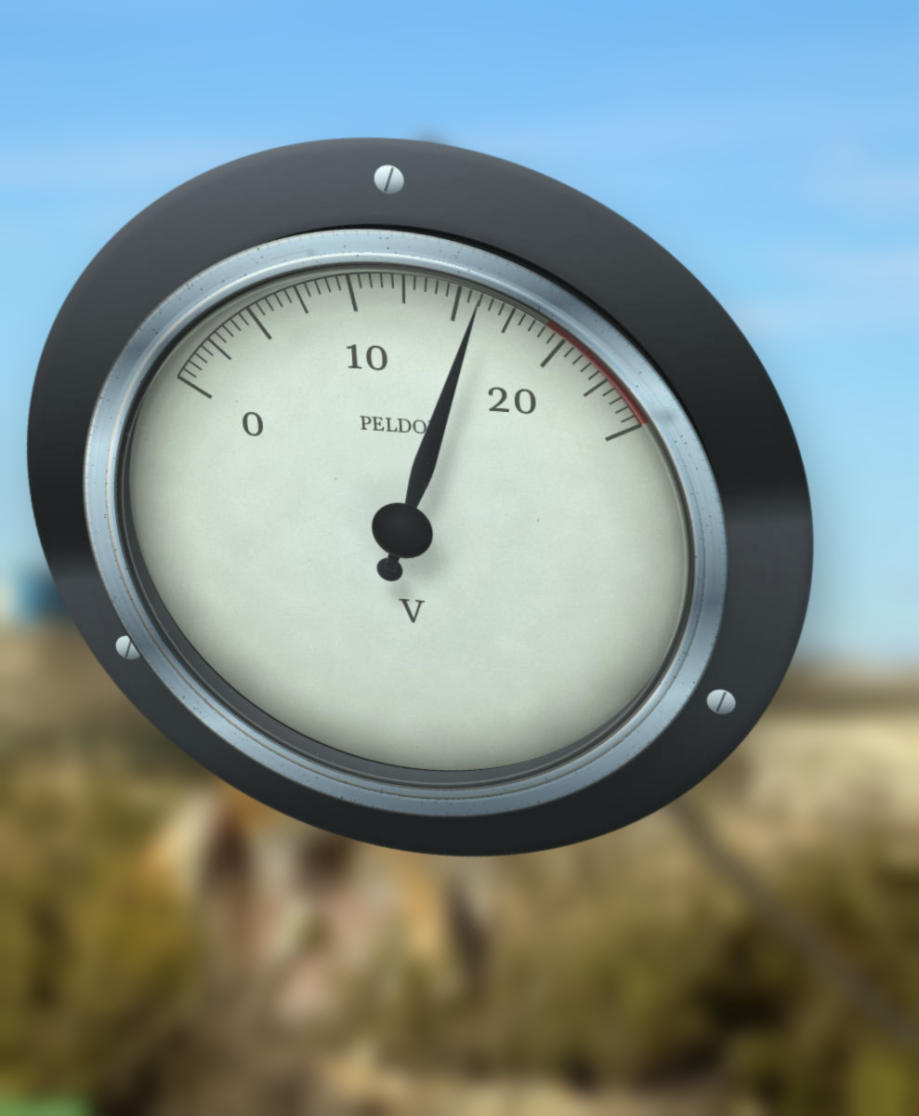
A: 16,V
